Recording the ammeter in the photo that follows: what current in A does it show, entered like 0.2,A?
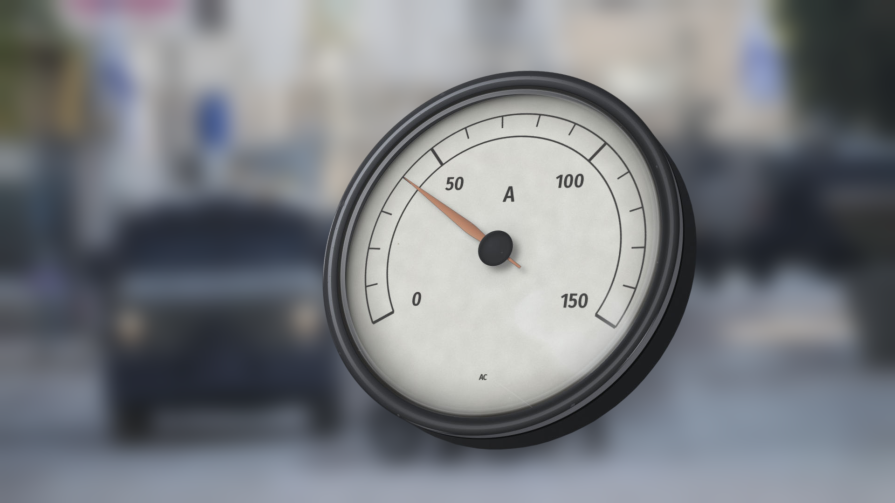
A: 40,A
